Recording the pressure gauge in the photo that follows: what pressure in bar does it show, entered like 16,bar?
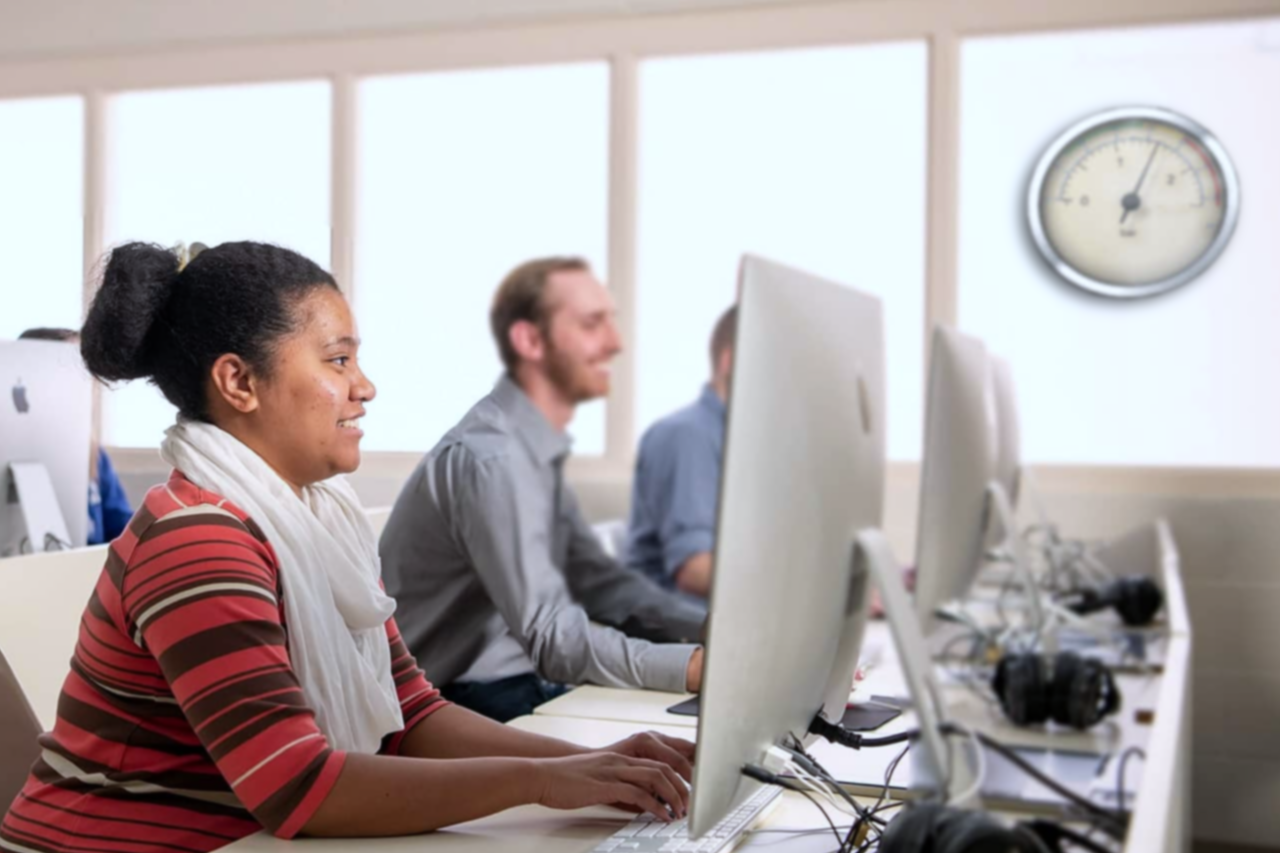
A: 1.5,bar
